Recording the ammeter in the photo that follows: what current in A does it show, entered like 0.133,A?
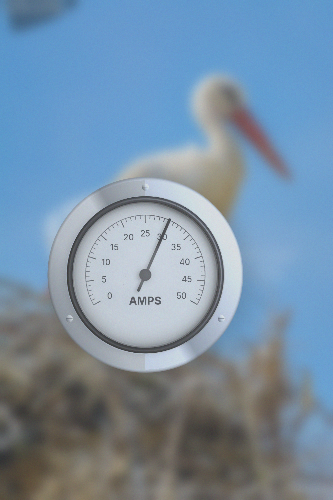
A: 30,A
